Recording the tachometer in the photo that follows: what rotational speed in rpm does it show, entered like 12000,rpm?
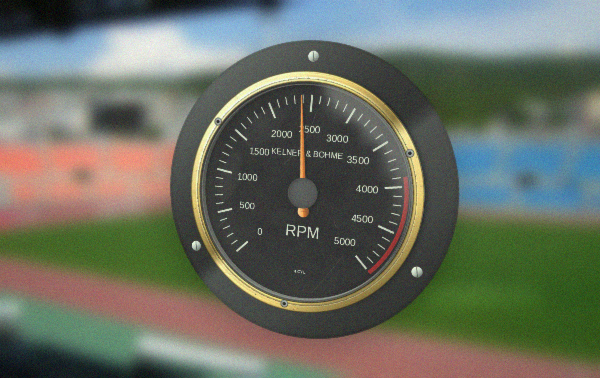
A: 2400,rpm
